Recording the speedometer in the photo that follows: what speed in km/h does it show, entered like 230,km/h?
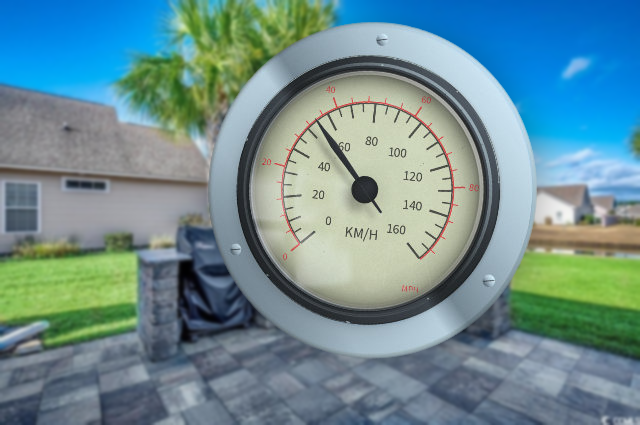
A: 55,km/h
